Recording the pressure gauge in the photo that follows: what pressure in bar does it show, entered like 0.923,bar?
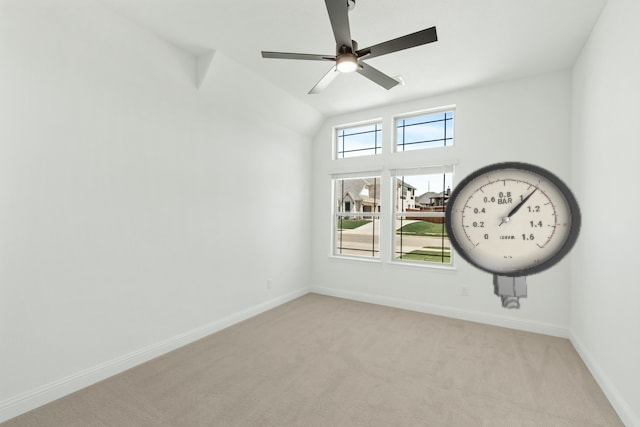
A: 1.05,bar
